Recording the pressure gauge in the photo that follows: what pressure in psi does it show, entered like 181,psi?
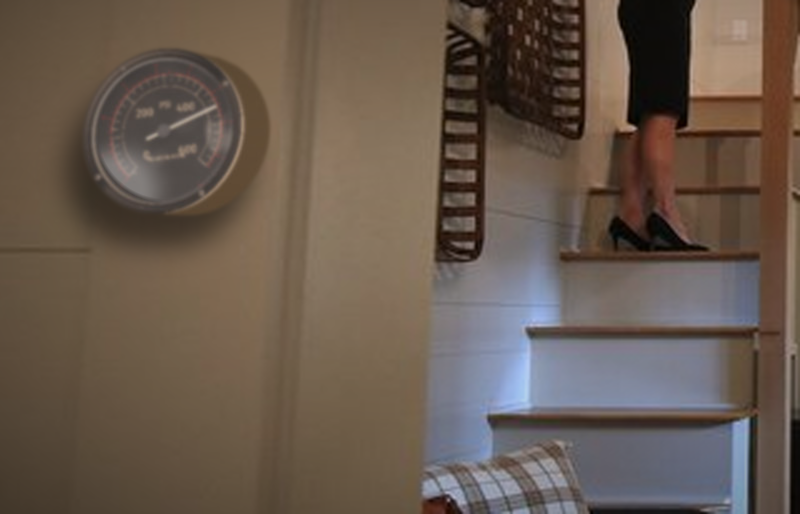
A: 460,psi
